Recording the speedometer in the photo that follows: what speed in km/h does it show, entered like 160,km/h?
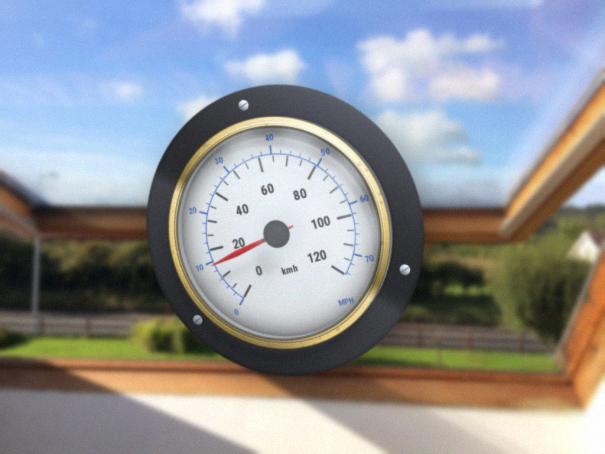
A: 15,km/h
